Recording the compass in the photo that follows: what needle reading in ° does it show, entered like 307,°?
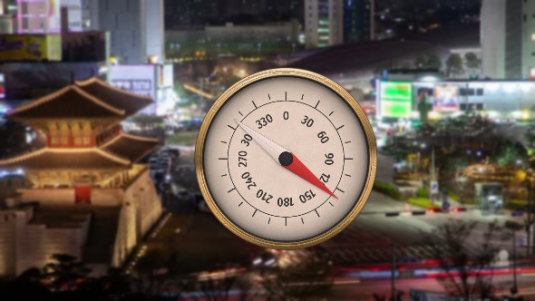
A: 127.5,°
